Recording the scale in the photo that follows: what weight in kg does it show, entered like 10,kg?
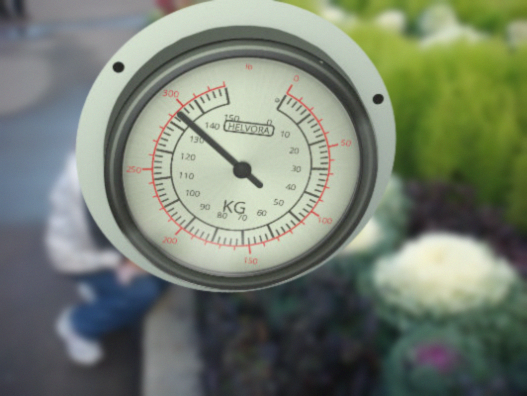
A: 134,kg
